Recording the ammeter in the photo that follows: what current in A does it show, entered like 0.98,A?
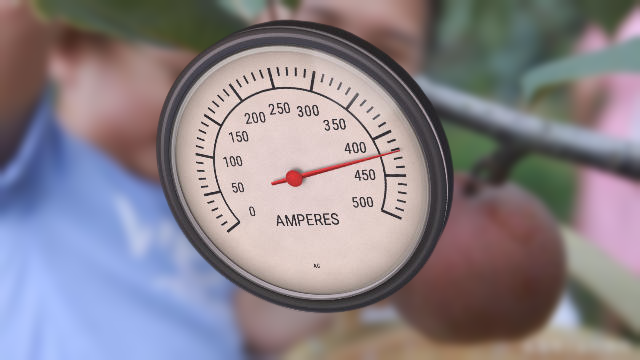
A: 420,A
